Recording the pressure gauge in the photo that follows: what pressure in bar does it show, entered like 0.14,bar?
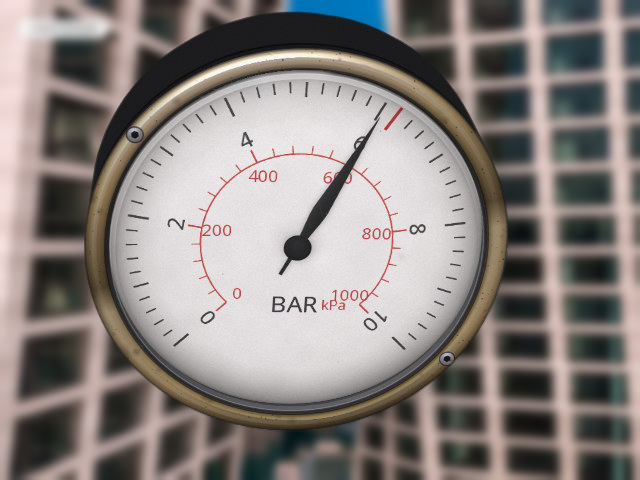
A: 6,bar
